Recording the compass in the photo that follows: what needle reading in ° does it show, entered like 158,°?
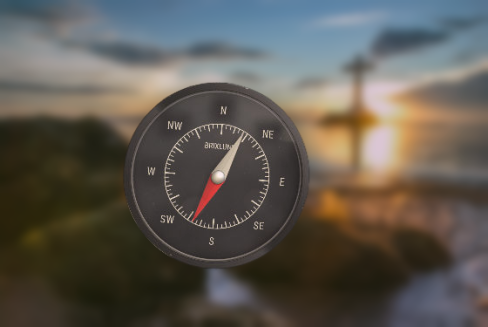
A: 205,°
